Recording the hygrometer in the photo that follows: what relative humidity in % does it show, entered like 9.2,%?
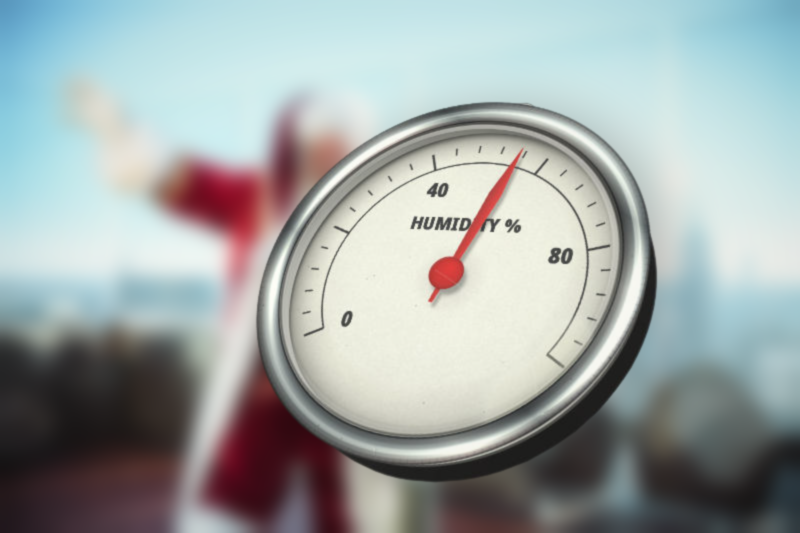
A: 56,%
